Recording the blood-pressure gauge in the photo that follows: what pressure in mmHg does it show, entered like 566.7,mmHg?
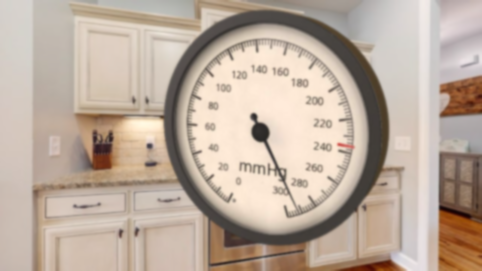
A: 290,mmHg
